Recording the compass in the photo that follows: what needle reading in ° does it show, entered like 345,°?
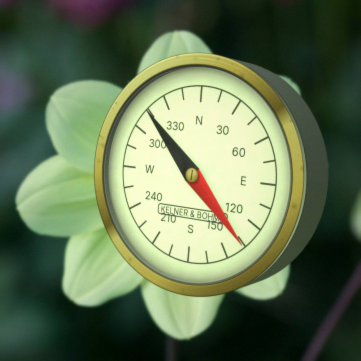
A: 135,°
